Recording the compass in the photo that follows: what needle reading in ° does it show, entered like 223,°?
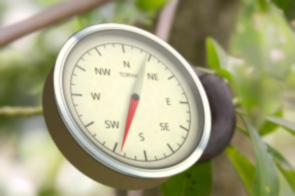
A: 205,°
